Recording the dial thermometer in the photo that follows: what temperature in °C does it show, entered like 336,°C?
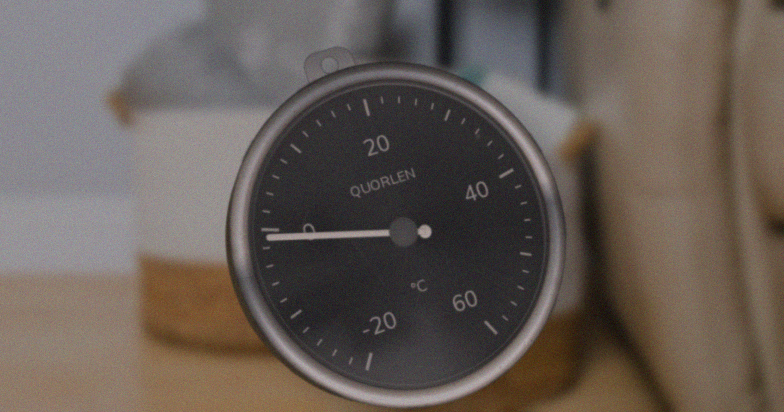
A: -1,°C
